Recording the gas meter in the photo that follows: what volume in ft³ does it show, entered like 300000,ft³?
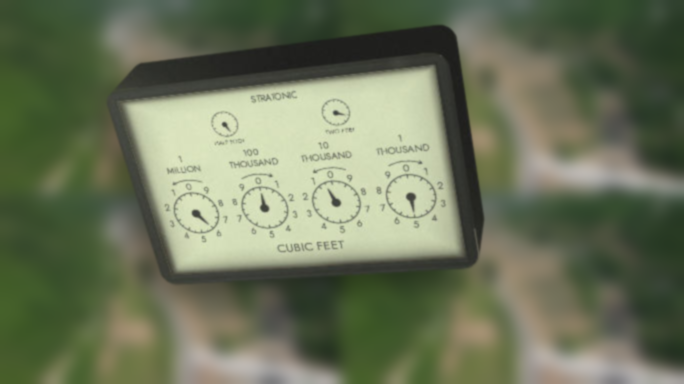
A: 600500,ft³
